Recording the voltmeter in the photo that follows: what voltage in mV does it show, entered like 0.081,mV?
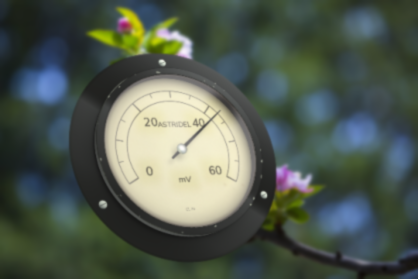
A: 42.5,mV
